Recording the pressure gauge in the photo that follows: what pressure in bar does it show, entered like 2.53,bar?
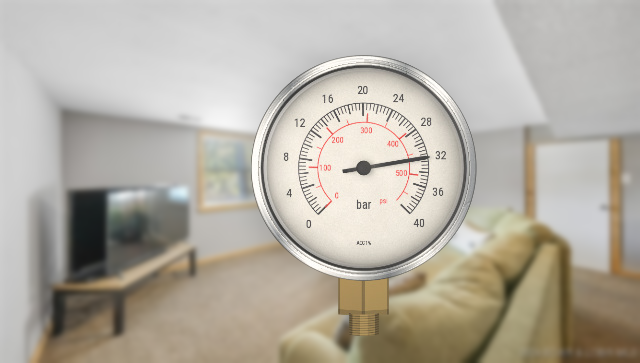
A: 32,bar
